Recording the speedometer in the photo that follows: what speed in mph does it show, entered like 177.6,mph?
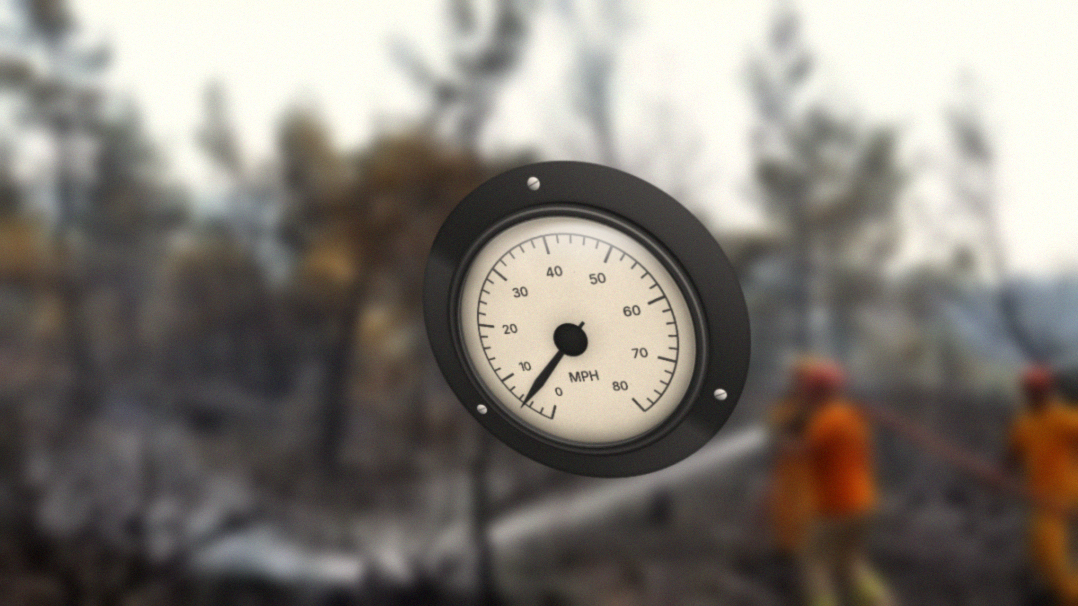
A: 5,mph
